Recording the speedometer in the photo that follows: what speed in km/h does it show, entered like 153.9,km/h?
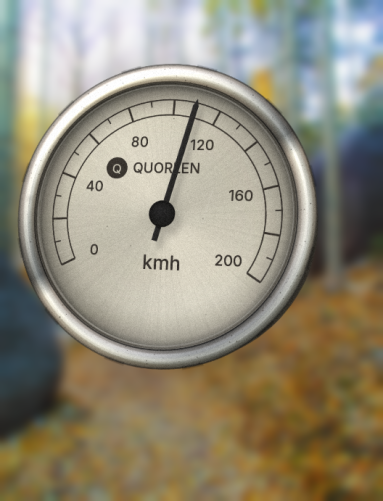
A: 110,km/h
